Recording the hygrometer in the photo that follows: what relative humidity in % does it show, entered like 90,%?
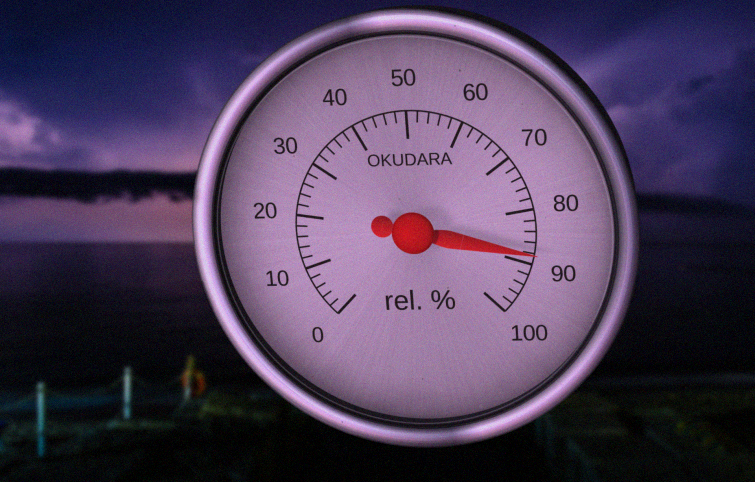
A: 88,%
